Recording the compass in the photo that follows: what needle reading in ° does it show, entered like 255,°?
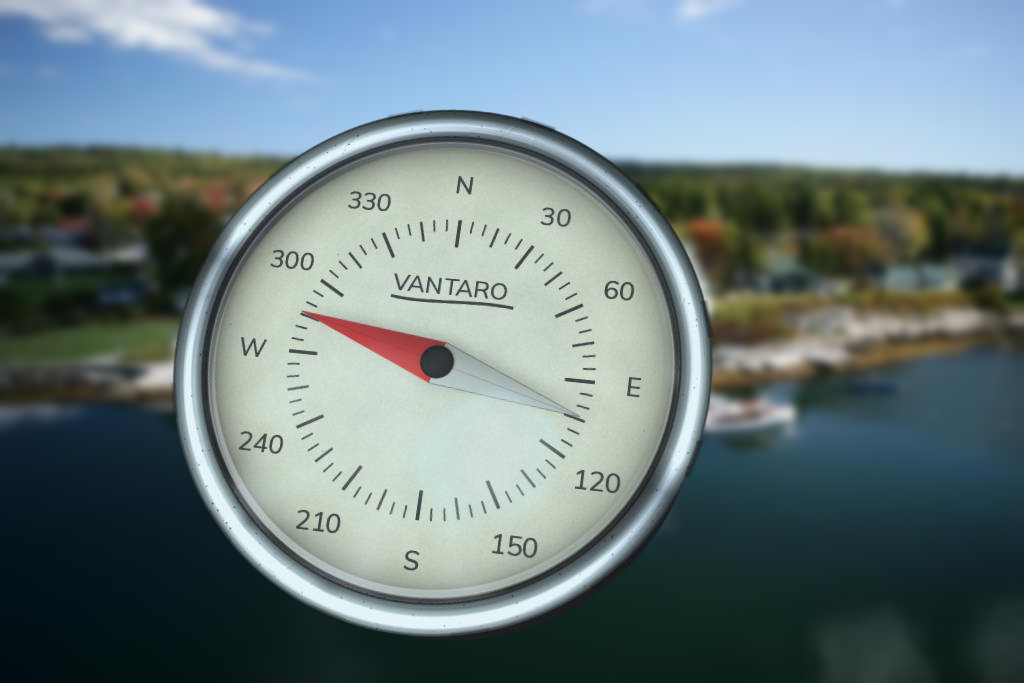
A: 285,°
